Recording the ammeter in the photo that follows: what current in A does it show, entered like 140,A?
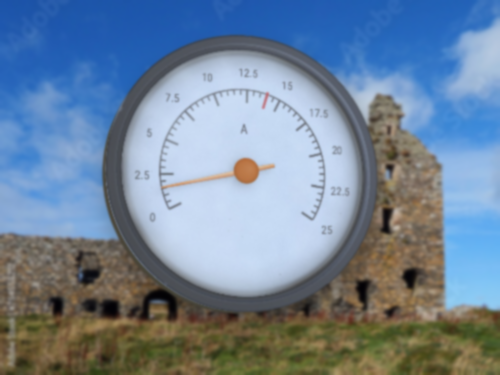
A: 1.5,A
